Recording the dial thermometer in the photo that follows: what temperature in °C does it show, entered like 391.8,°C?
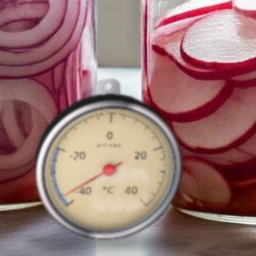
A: -36,°C
